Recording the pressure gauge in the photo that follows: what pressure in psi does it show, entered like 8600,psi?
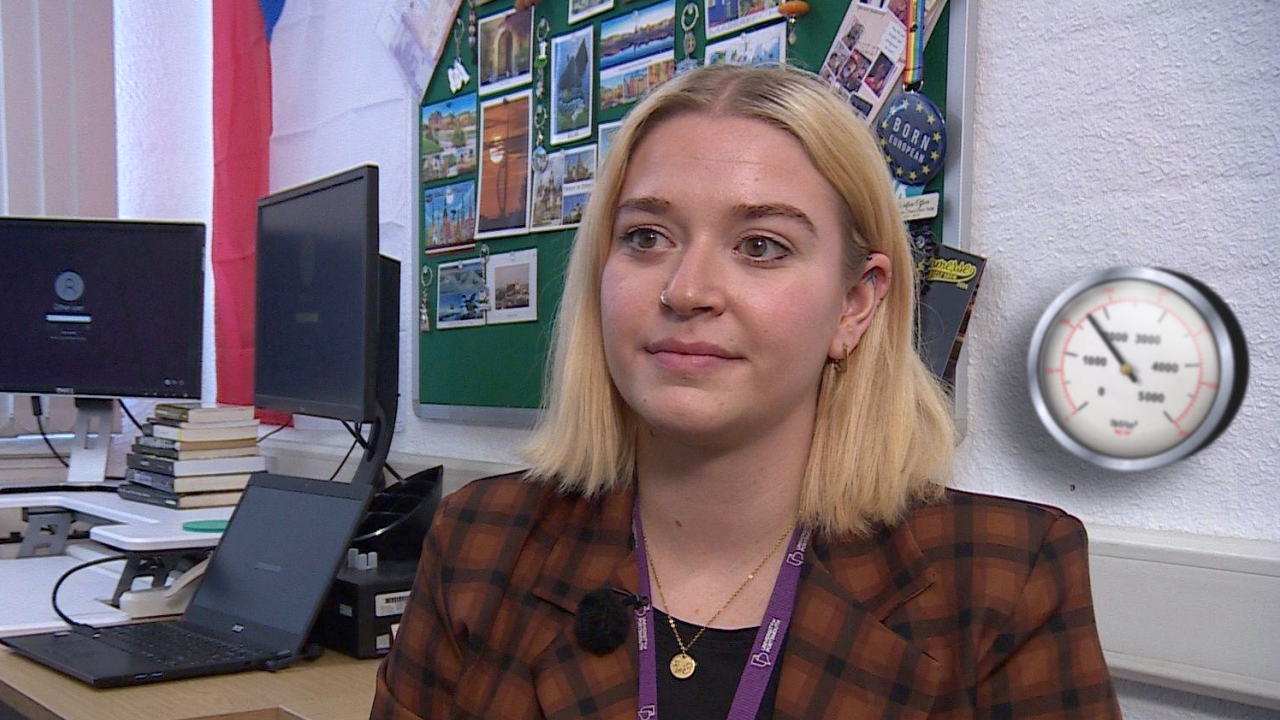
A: 1750,psi
